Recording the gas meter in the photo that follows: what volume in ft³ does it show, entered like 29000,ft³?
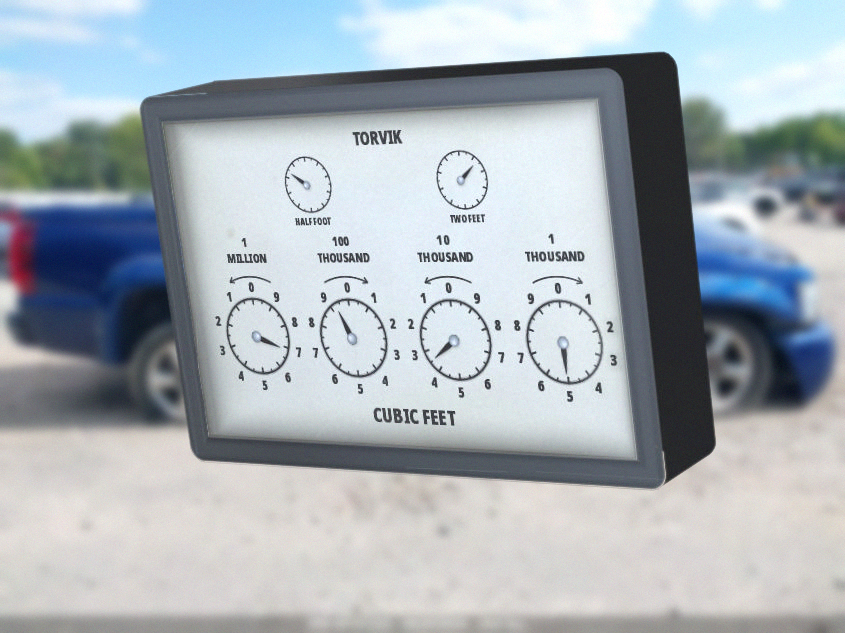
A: 693500,ft³
